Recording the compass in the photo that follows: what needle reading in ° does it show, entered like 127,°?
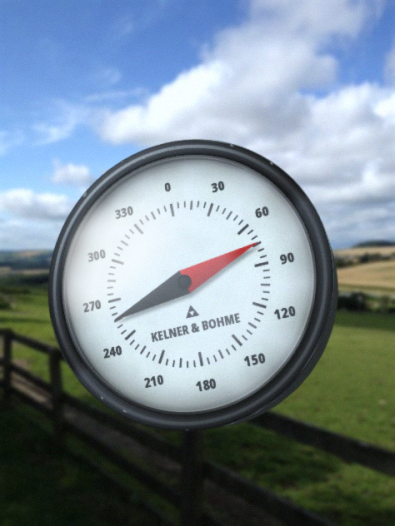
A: 75,°
